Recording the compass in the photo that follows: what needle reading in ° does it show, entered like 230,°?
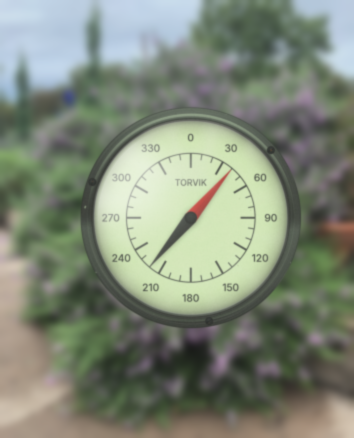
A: 40,°
